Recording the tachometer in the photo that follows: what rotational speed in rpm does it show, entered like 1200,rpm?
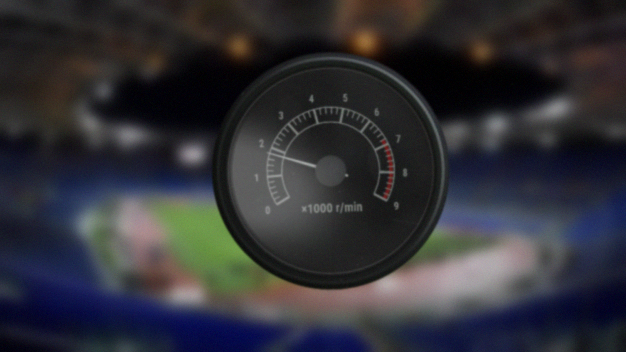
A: 1800,rpm
